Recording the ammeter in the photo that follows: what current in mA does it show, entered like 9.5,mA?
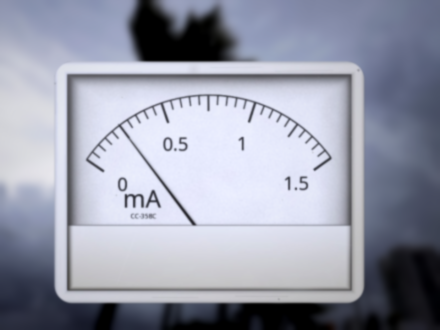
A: 0.25,mA
